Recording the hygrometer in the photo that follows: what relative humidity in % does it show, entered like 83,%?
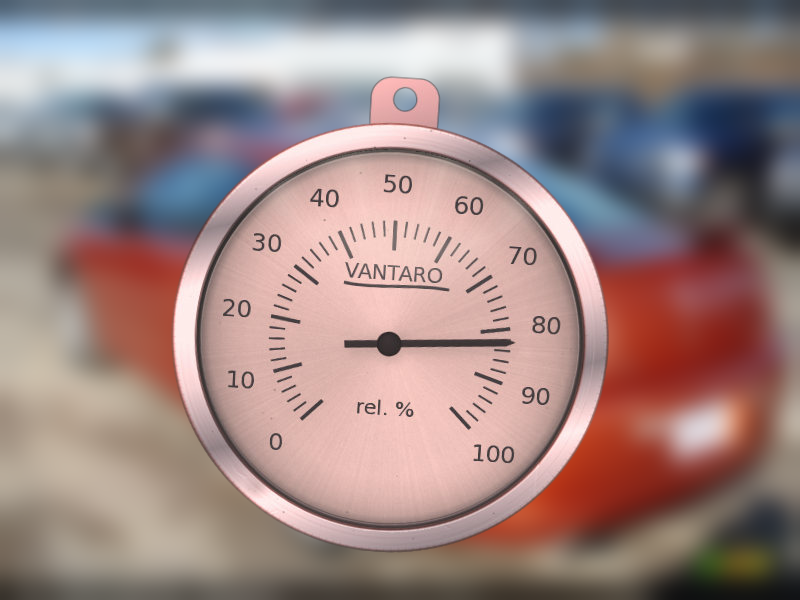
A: 82,%
